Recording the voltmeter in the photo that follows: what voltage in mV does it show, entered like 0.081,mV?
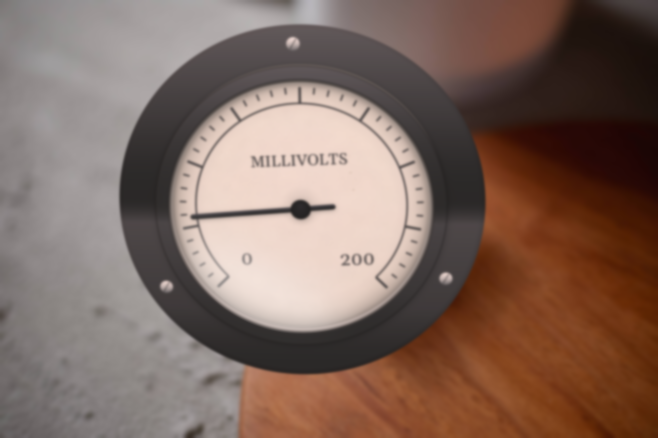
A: 30,mV
